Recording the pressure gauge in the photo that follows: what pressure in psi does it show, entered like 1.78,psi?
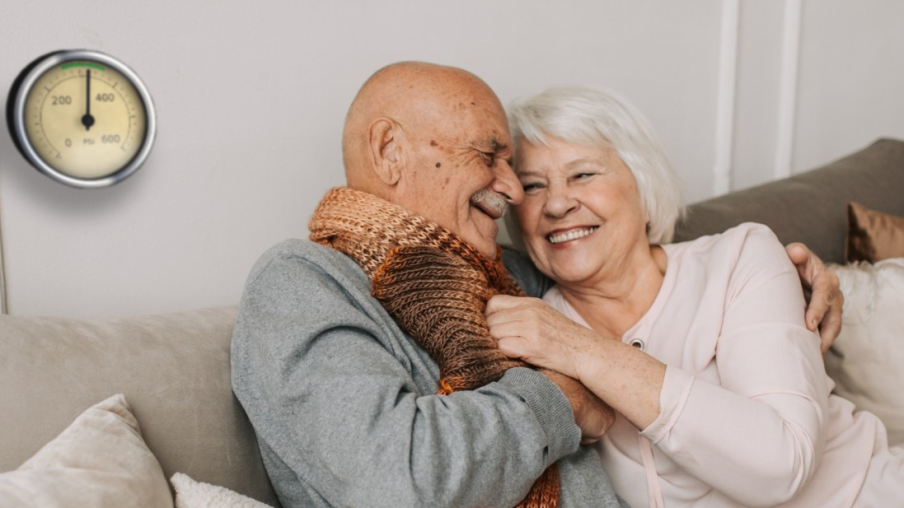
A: 320,psi
